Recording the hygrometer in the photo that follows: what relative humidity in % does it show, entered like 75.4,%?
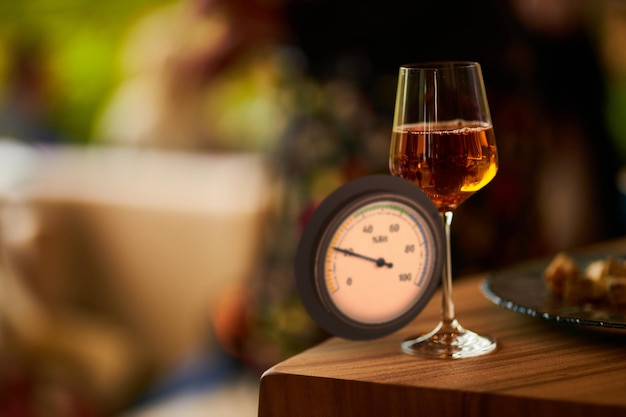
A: 20,%
